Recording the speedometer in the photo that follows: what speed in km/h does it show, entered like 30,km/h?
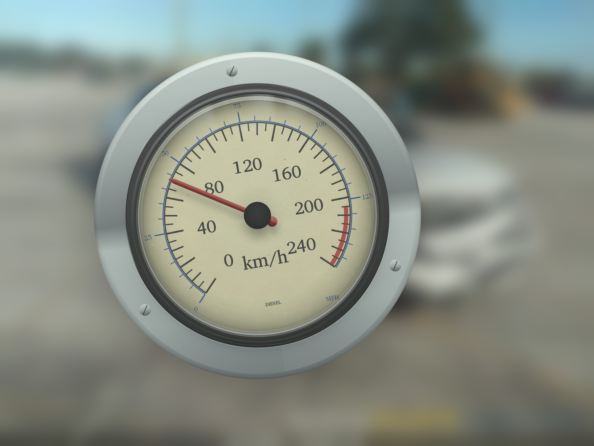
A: 70,km/h
